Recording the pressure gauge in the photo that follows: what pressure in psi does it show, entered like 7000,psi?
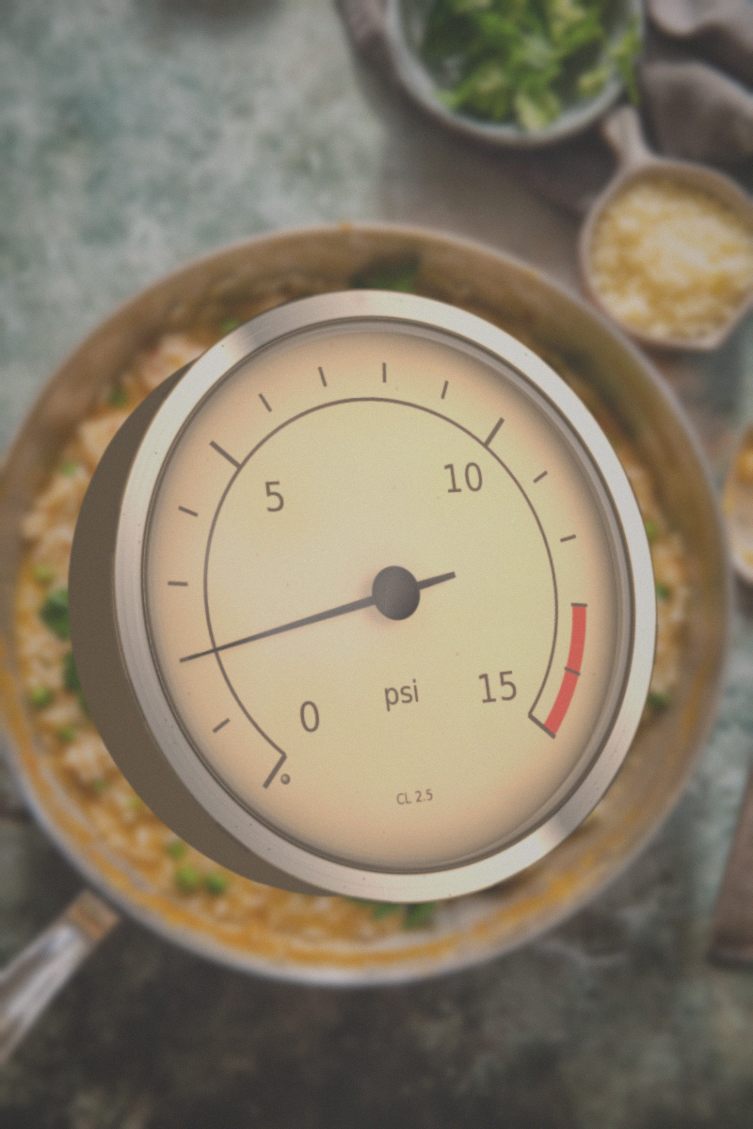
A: 2,psi
